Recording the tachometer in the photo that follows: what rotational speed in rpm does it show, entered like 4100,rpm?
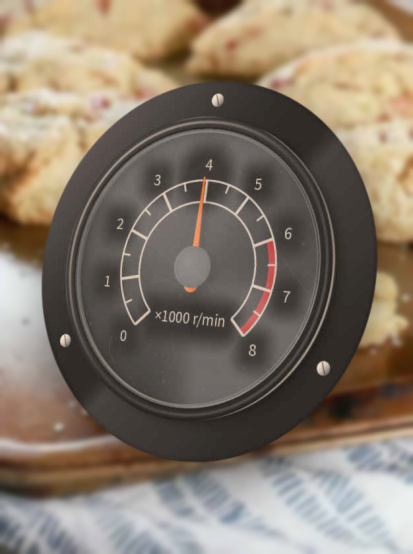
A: 4000,rpm
